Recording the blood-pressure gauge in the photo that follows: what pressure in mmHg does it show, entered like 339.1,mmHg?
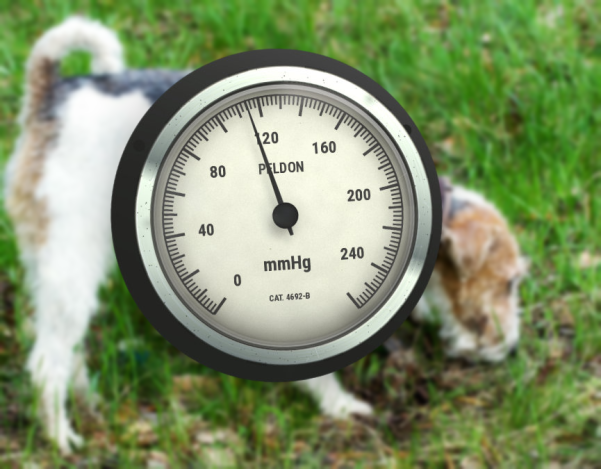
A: 114,mmHg
